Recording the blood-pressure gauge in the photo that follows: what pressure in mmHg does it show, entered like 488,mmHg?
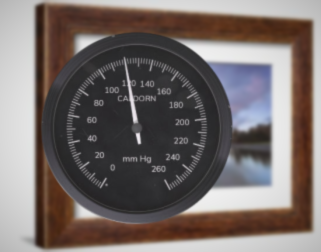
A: 120,mmHg
